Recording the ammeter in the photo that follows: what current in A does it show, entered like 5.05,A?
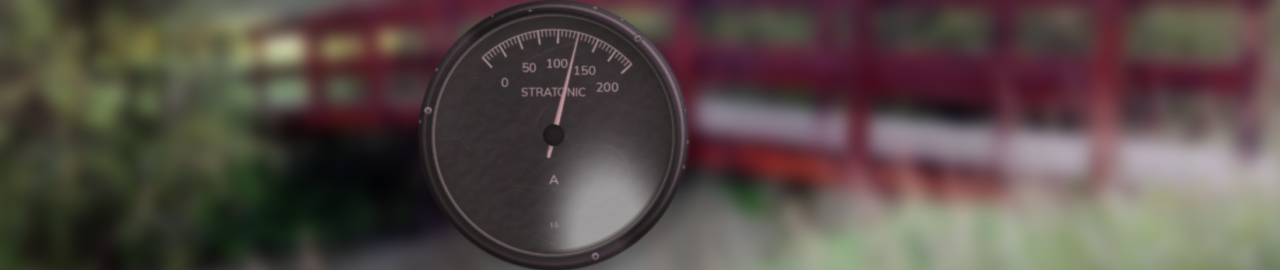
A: 125,A
